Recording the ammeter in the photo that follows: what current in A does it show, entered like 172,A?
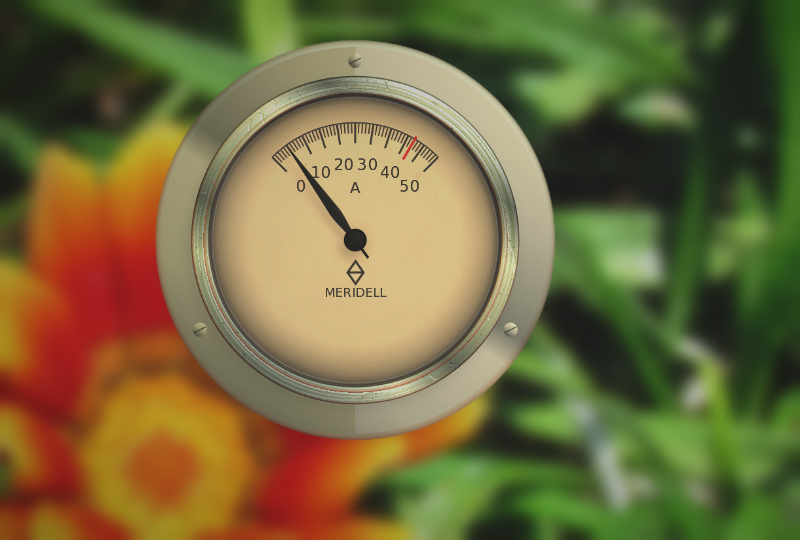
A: 5,A
